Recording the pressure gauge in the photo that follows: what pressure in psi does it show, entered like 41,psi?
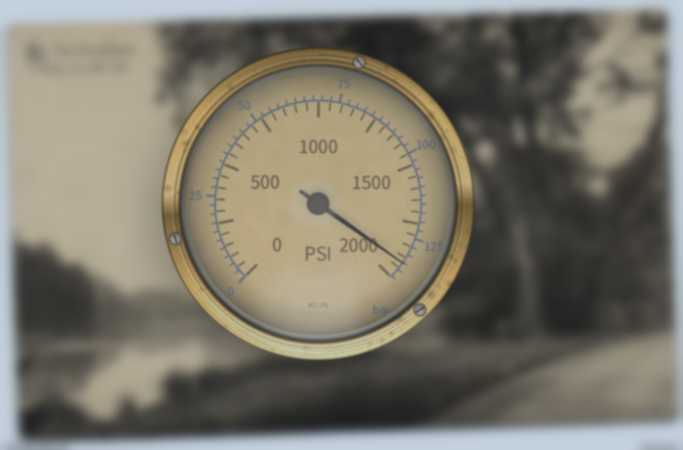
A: 1925,psi
